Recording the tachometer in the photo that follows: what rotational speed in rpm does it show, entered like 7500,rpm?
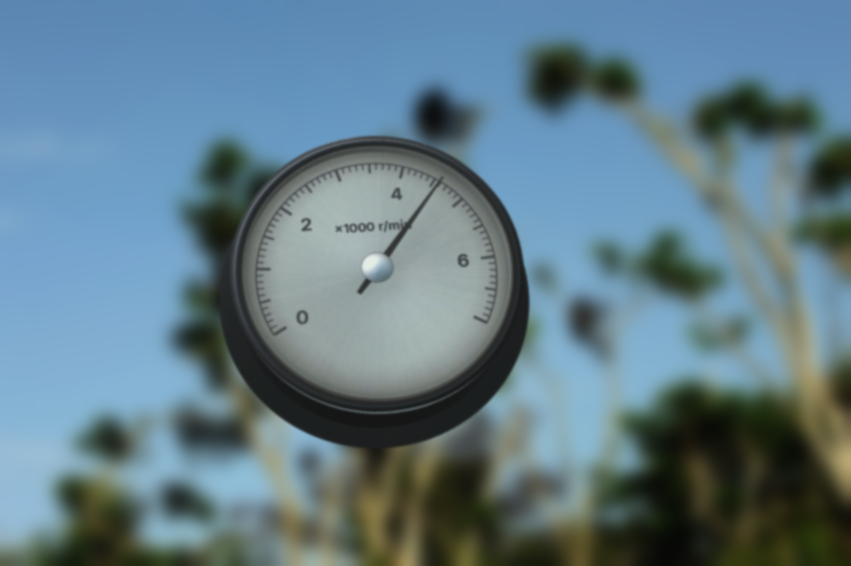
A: 4600,rpm
